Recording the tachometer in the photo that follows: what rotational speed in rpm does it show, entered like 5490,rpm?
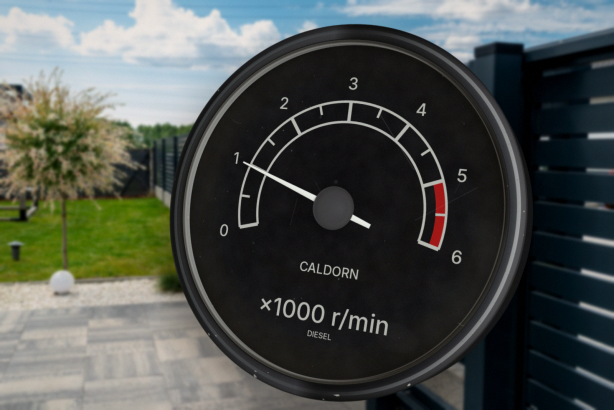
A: 1000,rpm
